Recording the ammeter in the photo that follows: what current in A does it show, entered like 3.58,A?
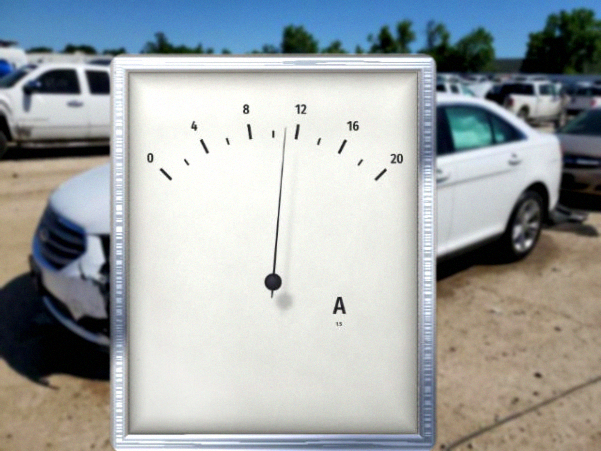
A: 11,A
